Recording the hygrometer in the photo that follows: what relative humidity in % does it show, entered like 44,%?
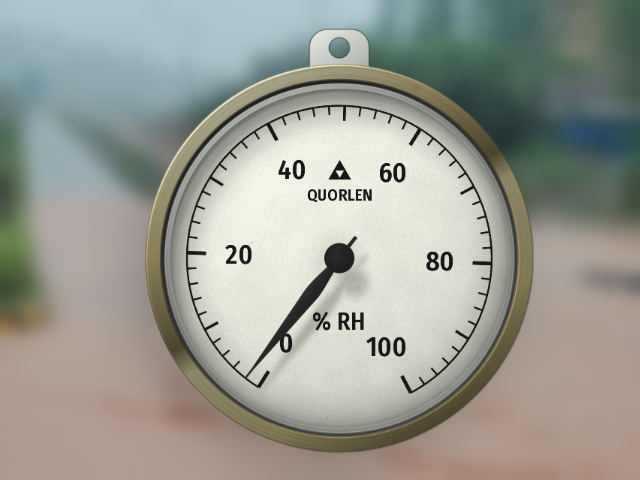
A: 2,%
